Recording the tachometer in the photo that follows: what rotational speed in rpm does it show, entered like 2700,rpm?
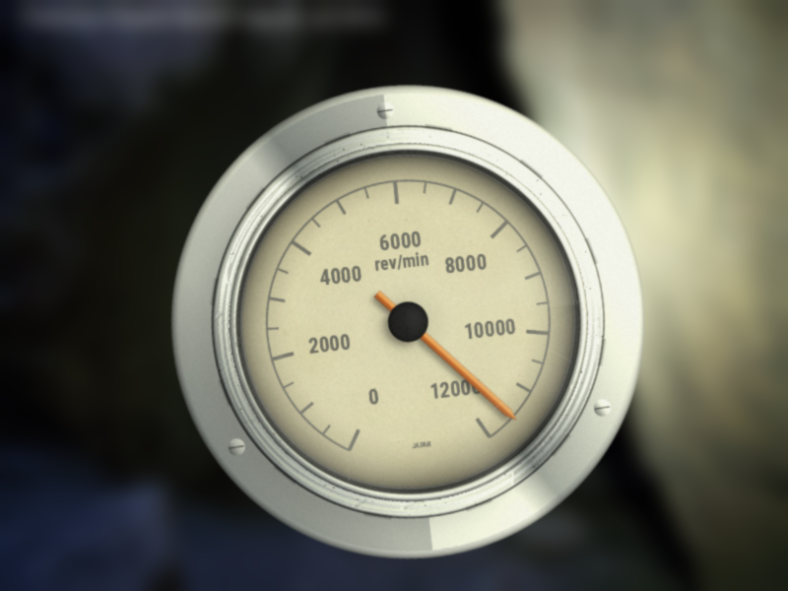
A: 11500,rpm
